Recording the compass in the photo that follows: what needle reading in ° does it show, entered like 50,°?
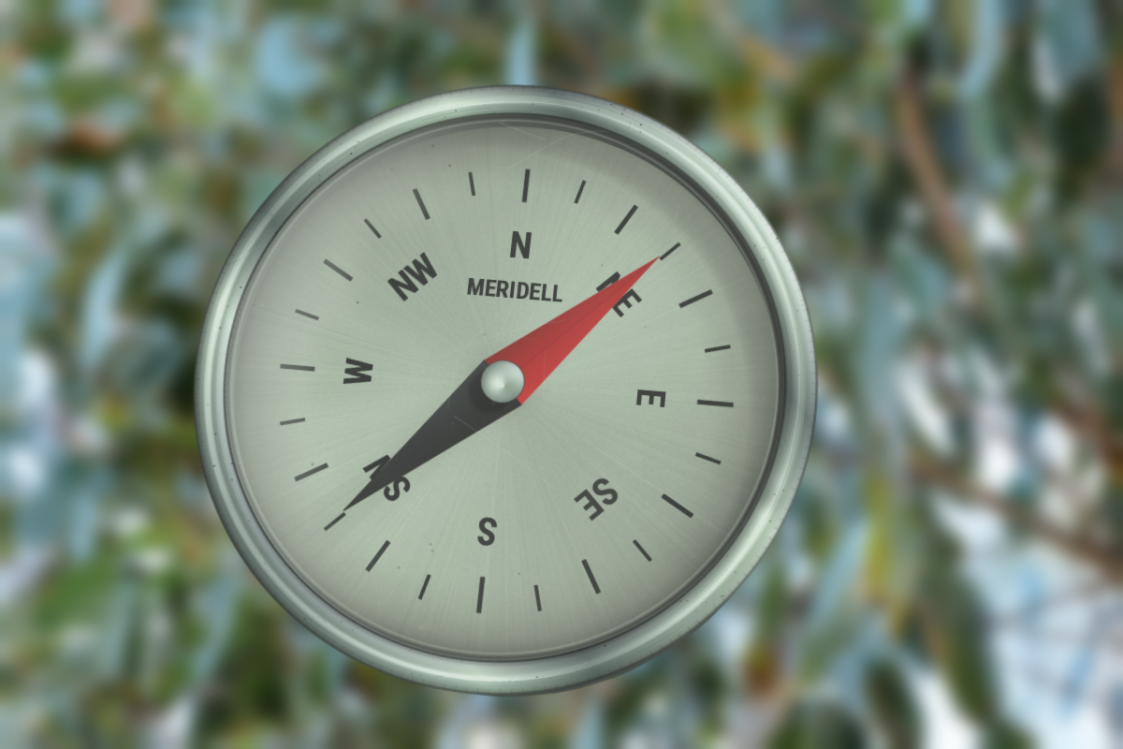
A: 45,°
